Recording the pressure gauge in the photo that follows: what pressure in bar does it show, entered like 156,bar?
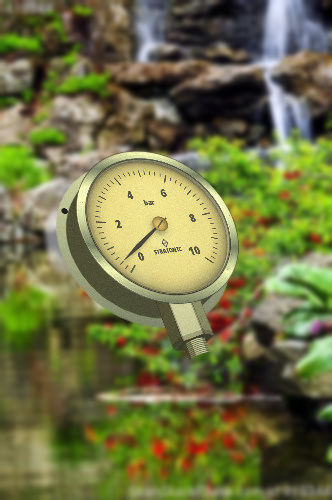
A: 0.4,bar
